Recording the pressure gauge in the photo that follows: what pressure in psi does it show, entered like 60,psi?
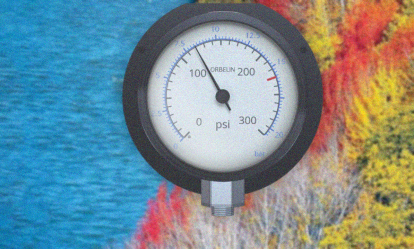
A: 120,psi
